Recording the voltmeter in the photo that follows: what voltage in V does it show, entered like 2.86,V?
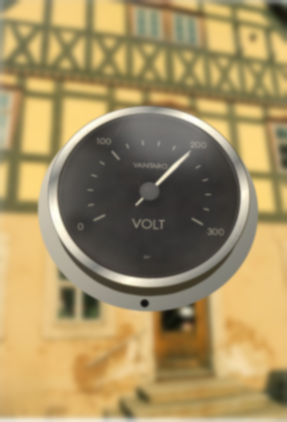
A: 200,V
